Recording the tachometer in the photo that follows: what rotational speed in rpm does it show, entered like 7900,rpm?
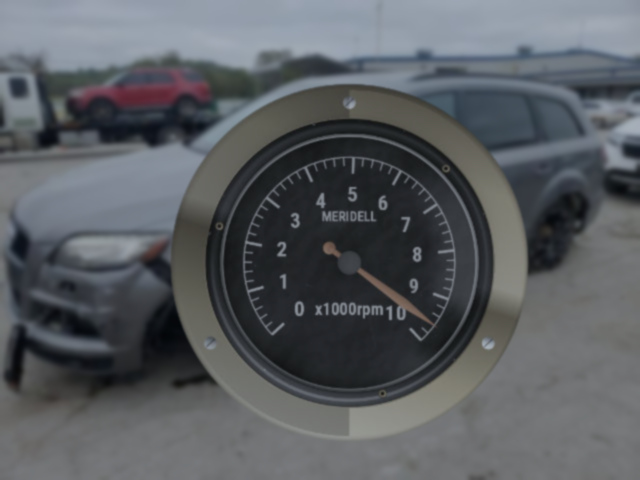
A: 9600,rpm
